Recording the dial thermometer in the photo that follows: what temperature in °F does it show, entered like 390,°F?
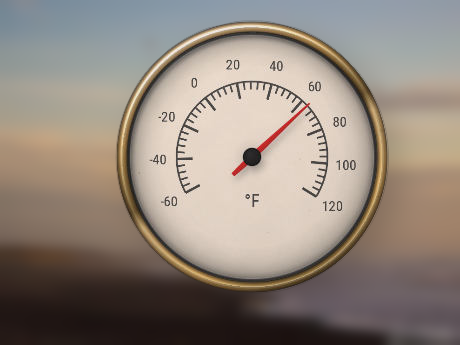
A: 64,°F
